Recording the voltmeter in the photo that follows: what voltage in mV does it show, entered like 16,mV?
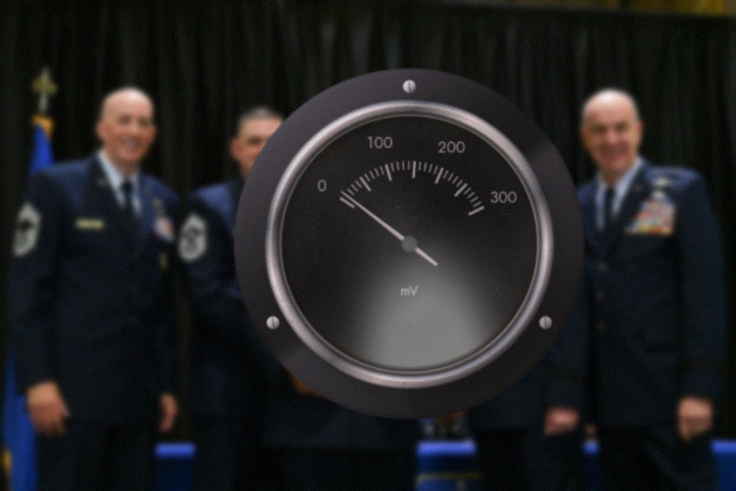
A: 10,mV
